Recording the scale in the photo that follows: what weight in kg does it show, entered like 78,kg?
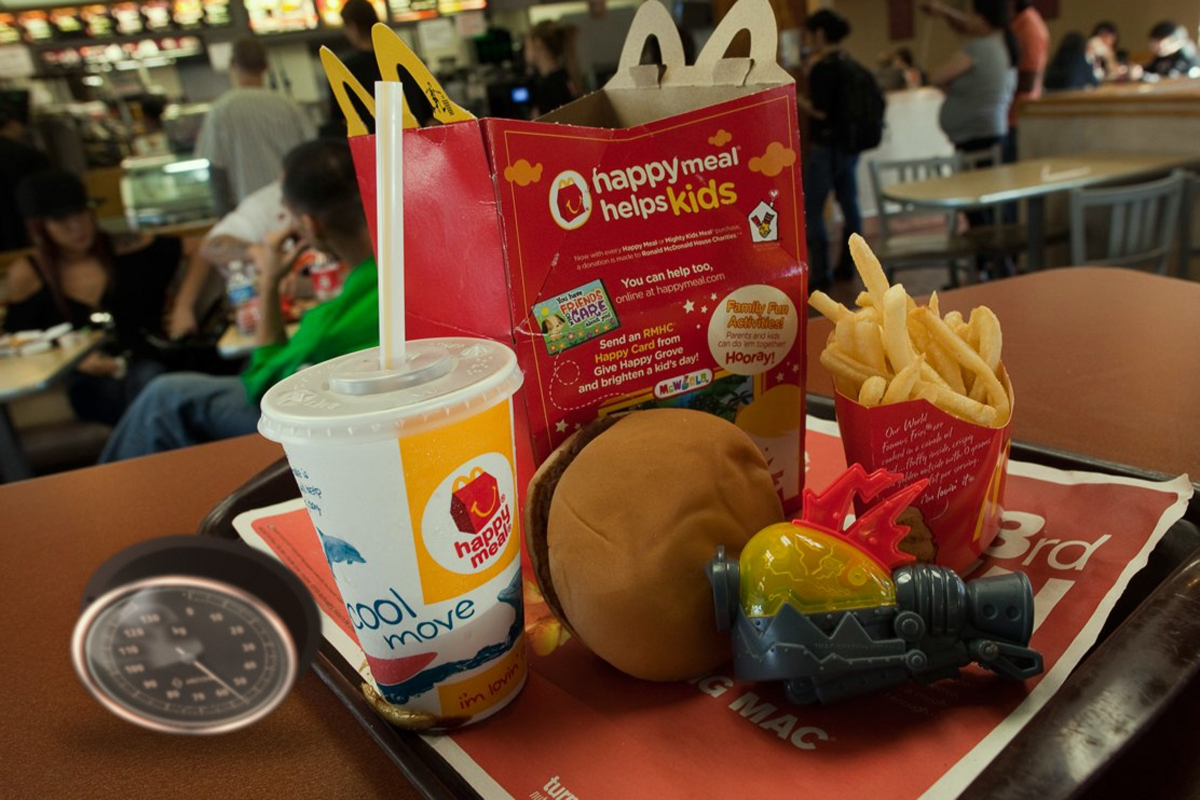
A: 55,kg
